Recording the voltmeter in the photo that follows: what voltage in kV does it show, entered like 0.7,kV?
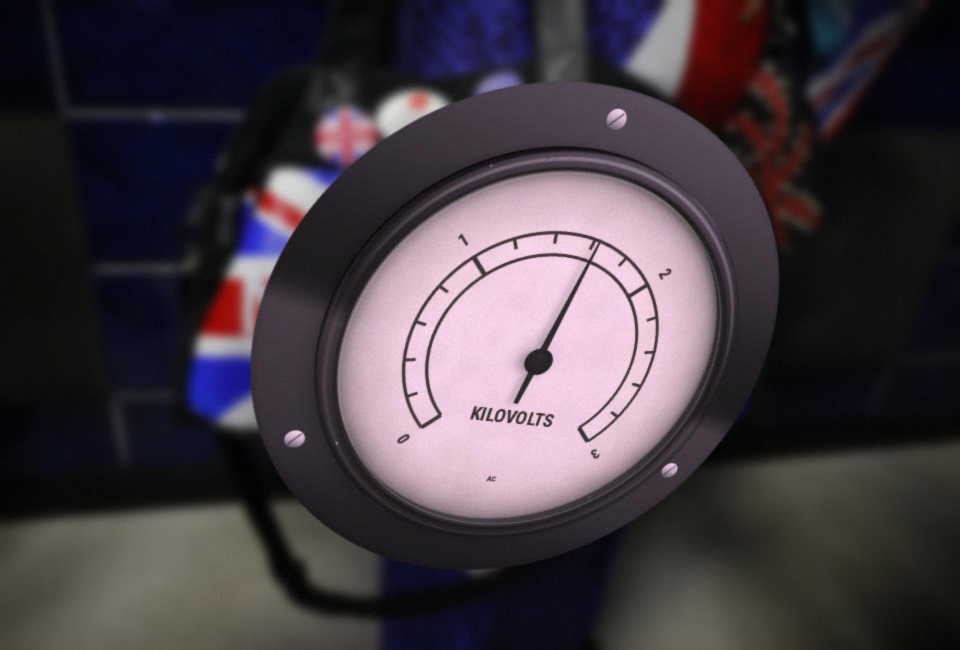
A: 1.6,kV
